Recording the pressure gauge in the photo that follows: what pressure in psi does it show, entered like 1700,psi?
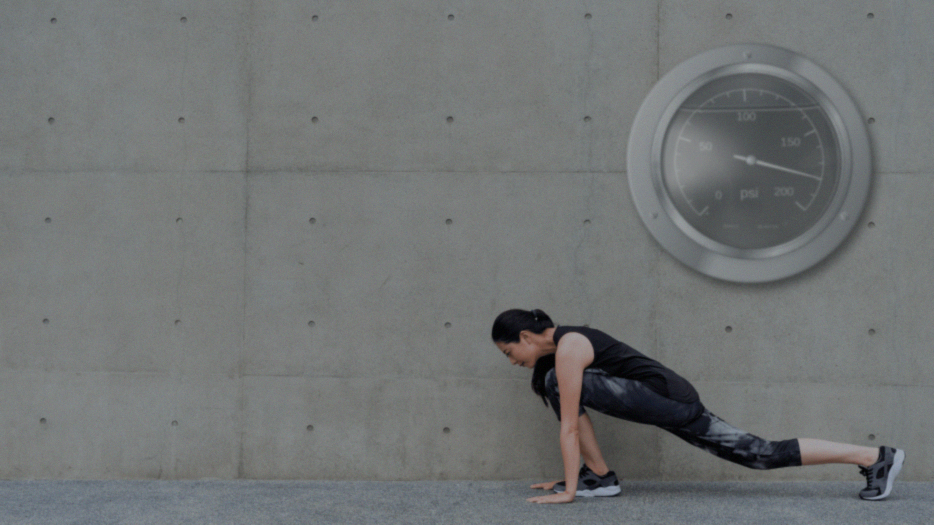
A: 180,psi
